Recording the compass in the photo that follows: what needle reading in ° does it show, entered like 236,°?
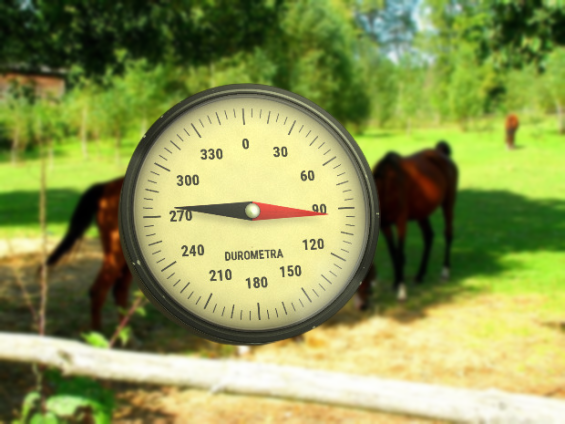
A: 95,°
